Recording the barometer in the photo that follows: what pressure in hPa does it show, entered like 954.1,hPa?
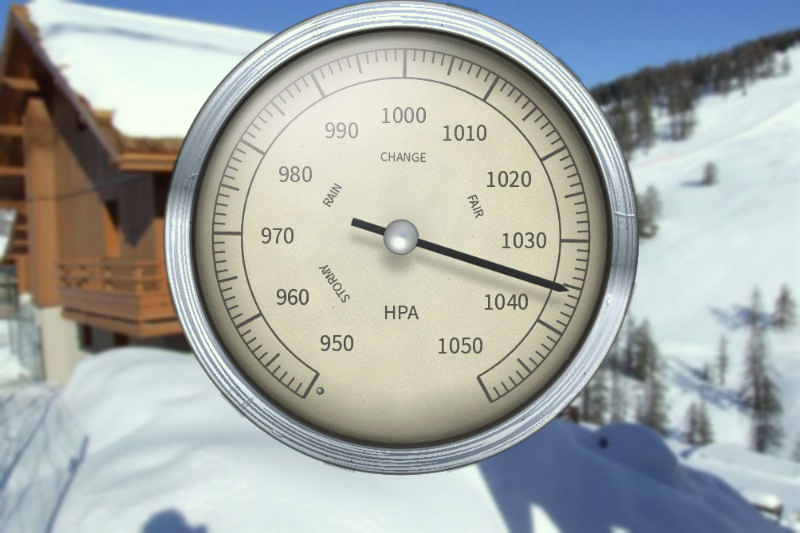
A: 1035.5,hPa
